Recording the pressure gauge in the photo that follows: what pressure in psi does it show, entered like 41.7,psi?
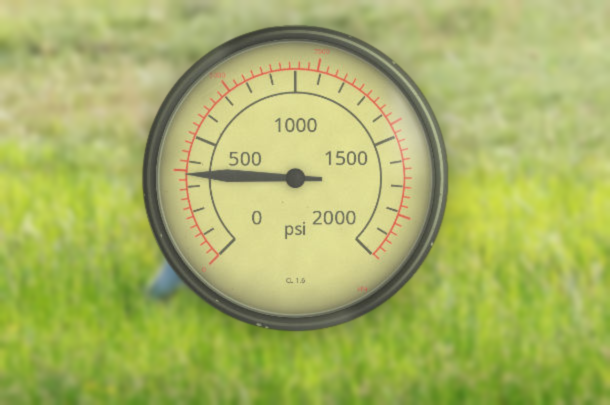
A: 350,psi
